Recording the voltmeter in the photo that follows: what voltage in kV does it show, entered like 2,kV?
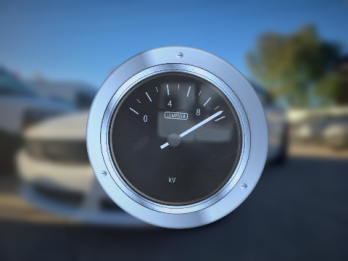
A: 9.5,kV
